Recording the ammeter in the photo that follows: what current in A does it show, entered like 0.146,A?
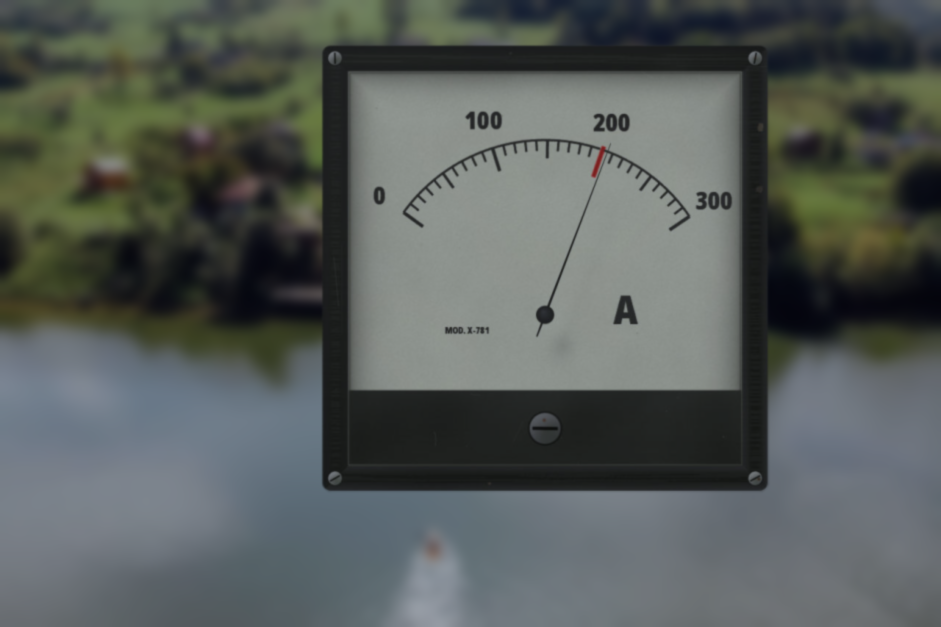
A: 205,A
